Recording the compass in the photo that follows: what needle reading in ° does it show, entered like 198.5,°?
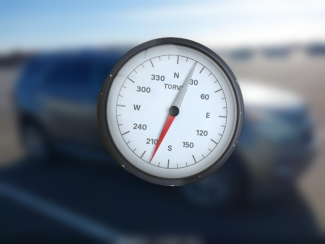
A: 200,°
